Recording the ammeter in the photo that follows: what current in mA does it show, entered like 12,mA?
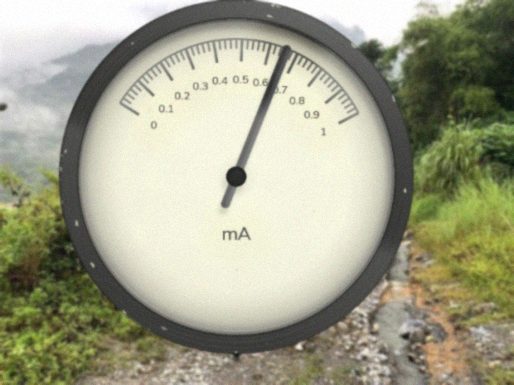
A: 0.66,mA
